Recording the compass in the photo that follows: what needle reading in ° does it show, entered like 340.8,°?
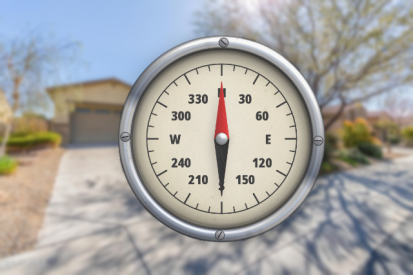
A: 0,°
